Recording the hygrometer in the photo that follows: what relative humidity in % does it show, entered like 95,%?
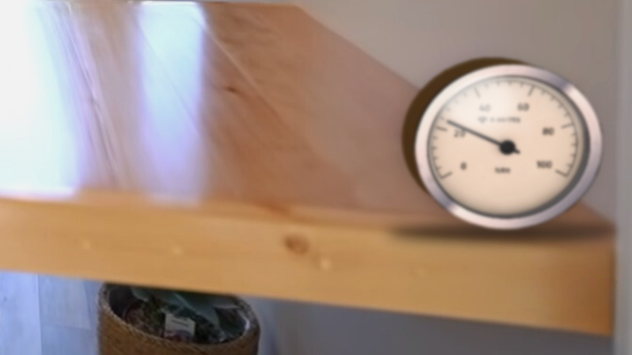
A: 24,%
